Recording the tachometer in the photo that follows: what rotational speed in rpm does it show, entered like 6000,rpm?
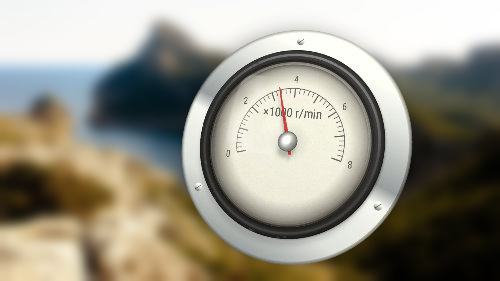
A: 3400,rpm
